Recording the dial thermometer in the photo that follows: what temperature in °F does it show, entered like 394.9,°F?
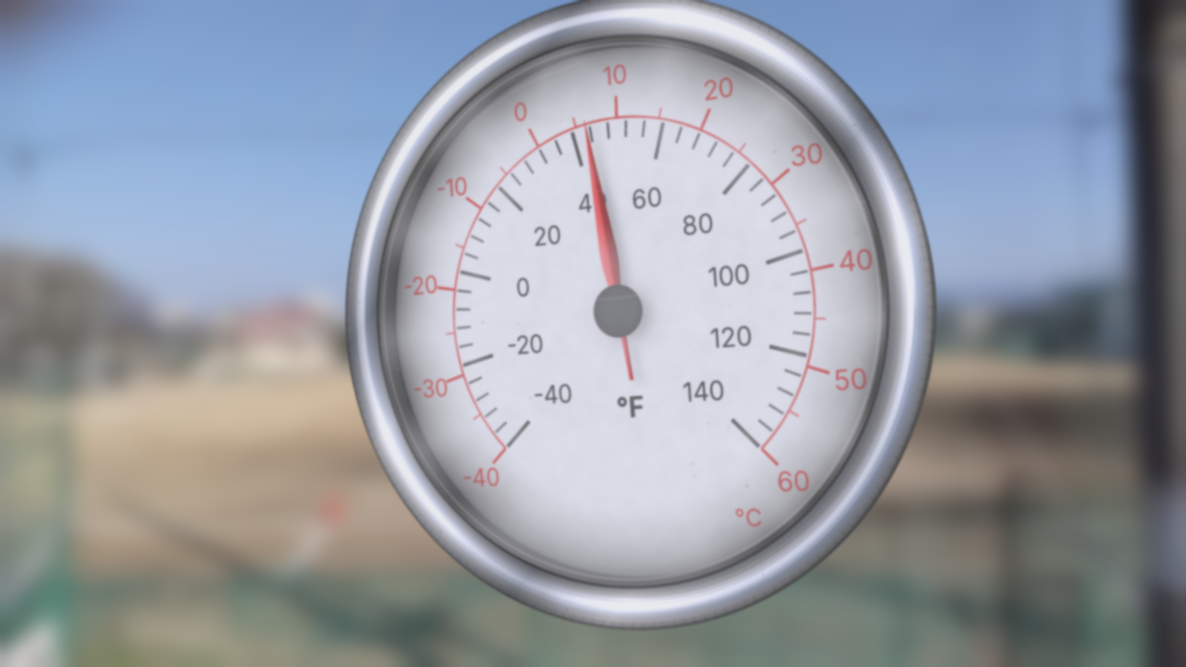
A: 44,°F
